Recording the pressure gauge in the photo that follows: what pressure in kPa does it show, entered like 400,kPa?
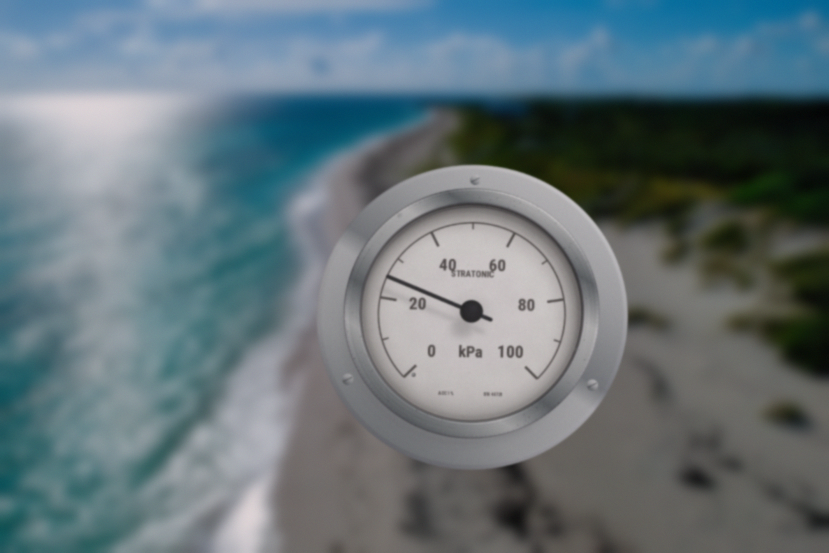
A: 25,kPa
